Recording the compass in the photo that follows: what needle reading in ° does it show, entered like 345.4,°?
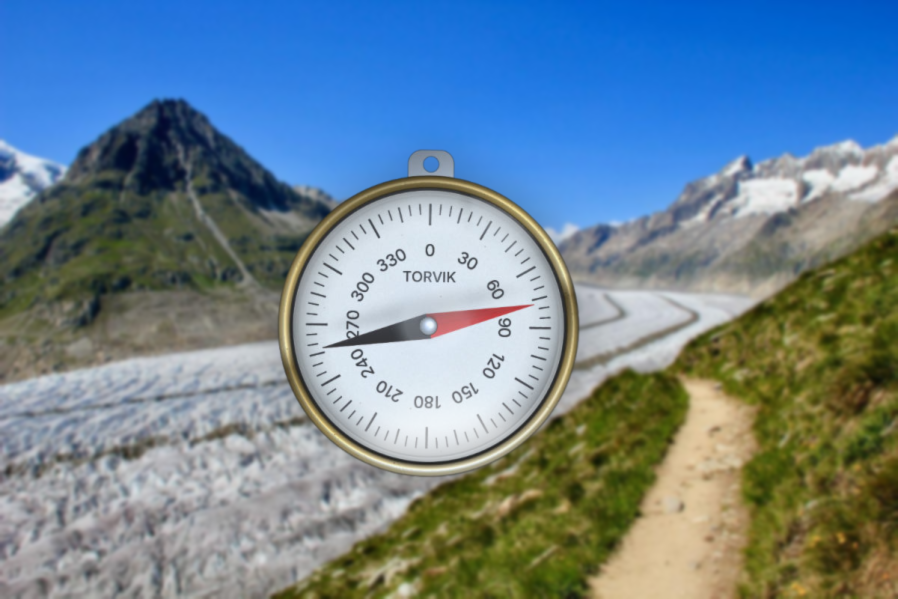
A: 77.5,°
